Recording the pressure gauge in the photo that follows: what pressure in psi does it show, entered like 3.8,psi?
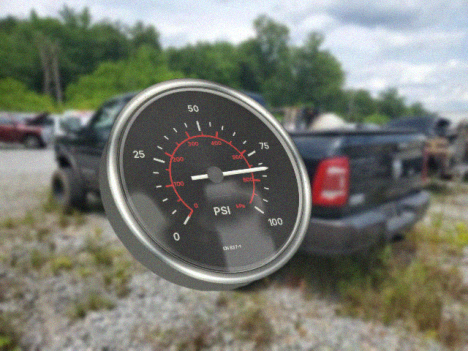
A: 82.5,psi
